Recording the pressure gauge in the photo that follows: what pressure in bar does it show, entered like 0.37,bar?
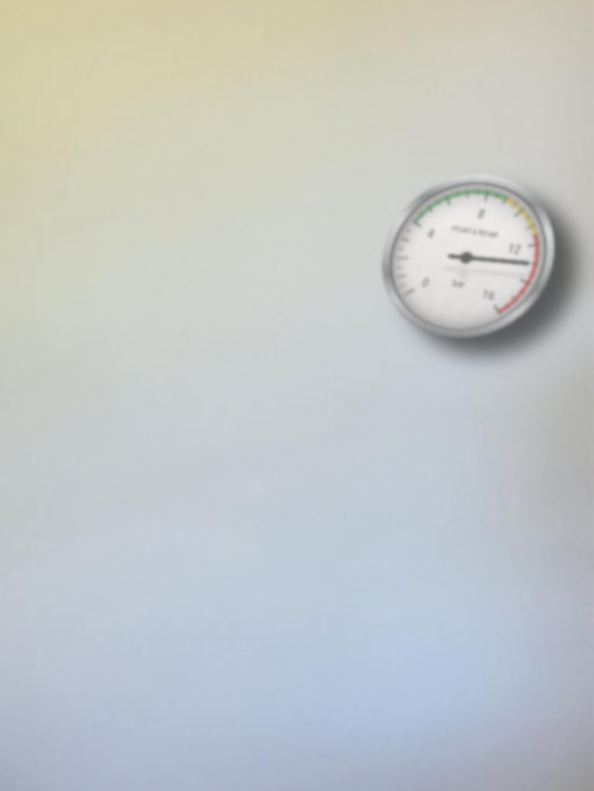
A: 13,bar
